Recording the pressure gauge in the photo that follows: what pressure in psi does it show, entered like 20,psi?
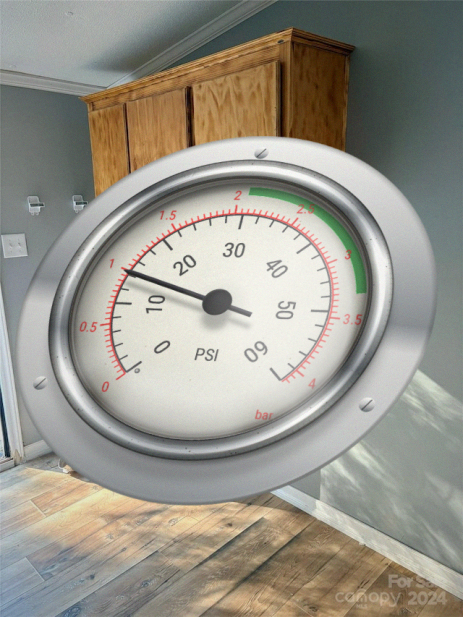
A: 14,psi
